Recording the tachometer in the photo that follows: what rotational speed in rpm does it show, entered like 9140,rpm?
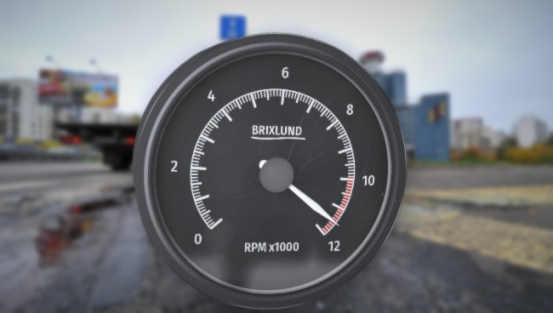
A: 11500,rpm
